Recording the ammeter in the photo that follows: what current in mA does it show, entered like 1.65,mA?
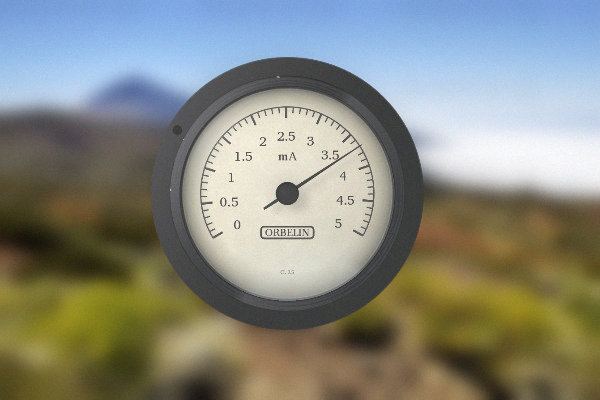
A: 3.7,mA
